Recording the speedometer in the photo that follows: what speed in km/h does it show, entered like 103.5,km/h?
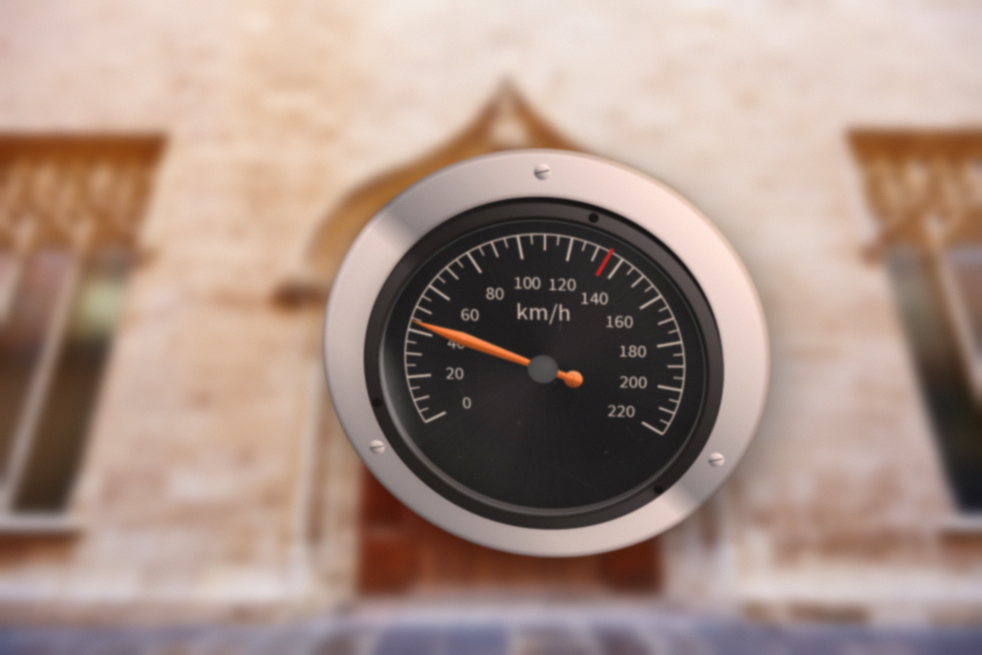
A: 45,km/h
